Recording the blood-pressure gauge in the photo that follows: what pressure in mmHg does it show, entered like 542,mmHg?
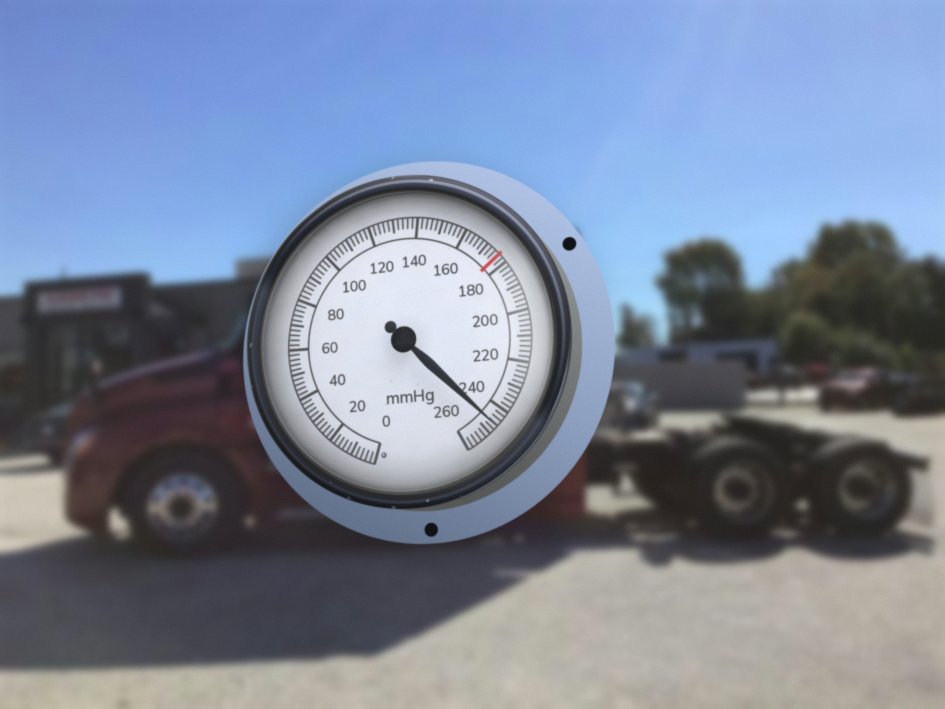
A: 246,mmHg
